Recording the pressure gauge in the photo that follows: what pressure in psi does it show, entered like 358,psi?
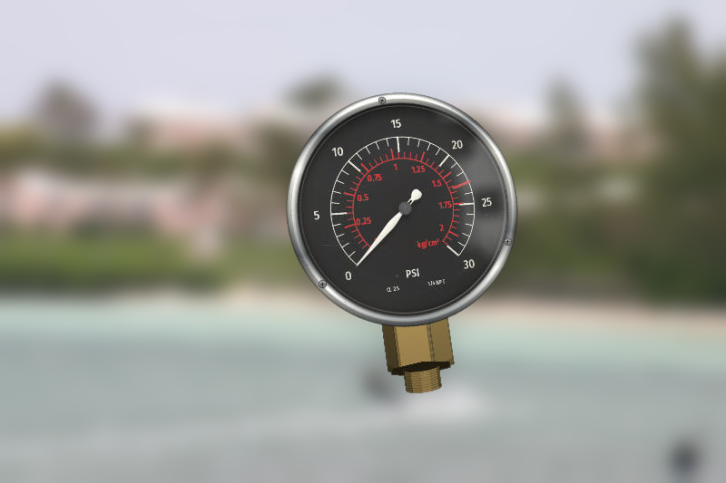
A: 0,psi
